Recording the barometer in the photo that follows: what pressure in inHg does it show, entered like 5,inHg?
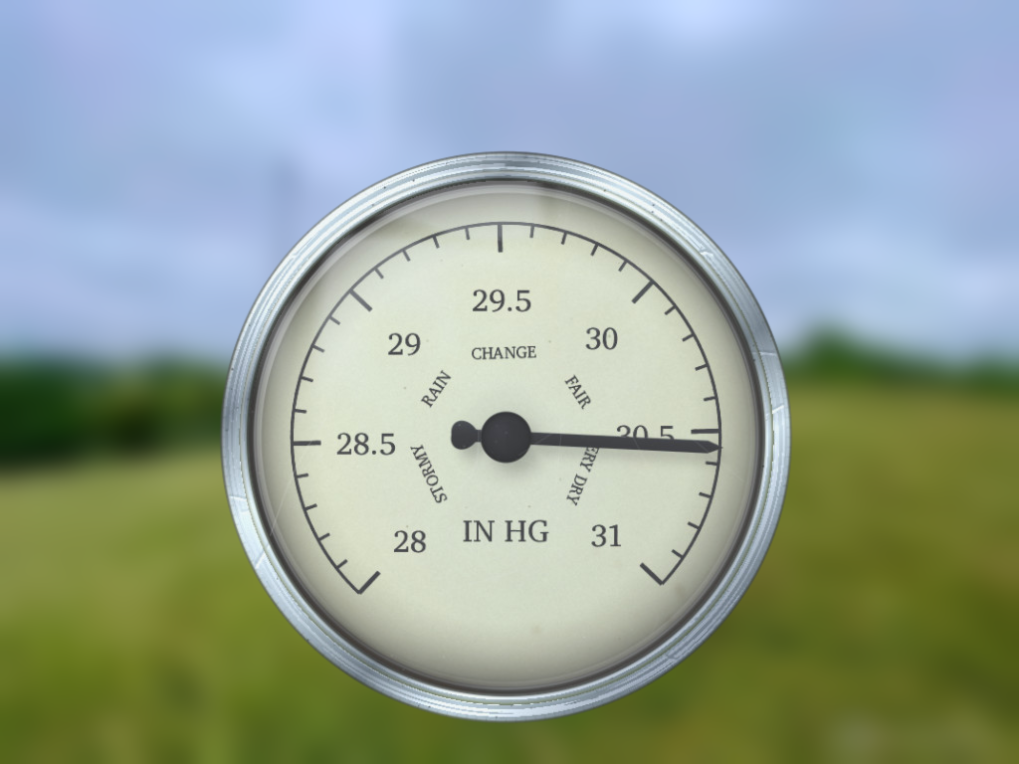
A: 30.55,inHg
